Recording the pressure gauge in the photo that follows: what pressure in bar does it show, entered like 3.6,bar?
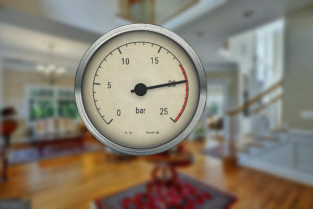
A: 20,bar
